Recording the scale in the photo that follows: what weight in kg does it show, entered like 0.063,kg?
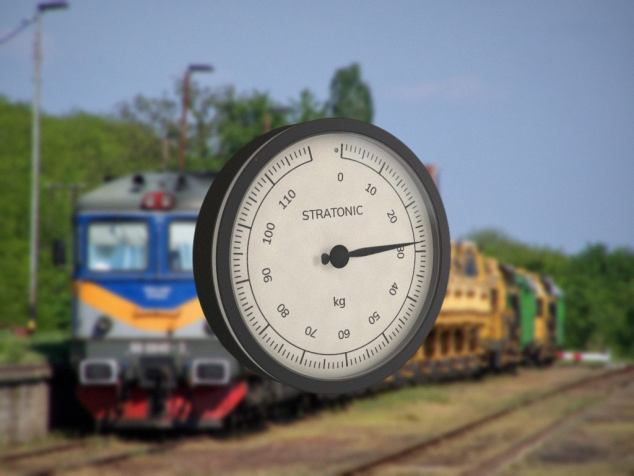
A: 28,kg
